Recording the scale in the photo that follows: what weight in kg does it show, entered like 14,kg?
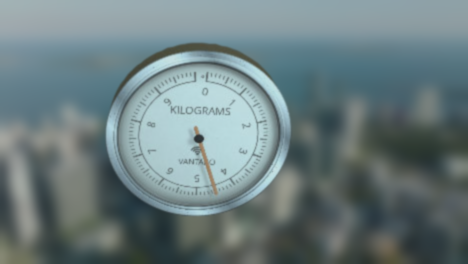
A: 4.5,kg
